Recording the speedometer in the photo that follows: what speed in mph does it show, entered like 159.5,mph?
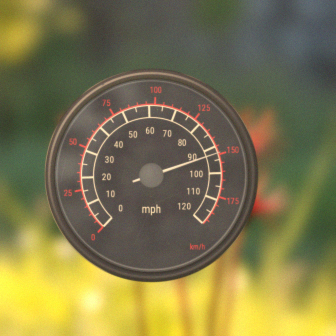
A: 92.5,mph
